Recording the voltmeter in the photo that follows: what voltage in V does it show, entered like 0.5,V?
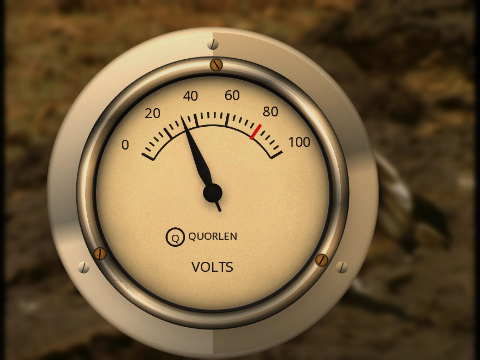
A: 32,V
